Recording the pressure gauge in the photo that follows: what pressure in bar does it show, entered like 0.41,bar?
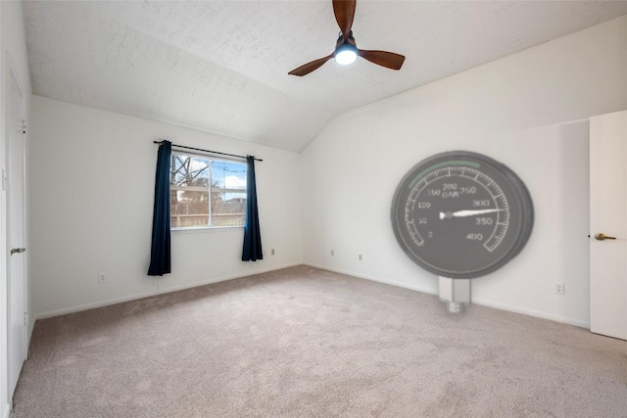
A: 325,bar
